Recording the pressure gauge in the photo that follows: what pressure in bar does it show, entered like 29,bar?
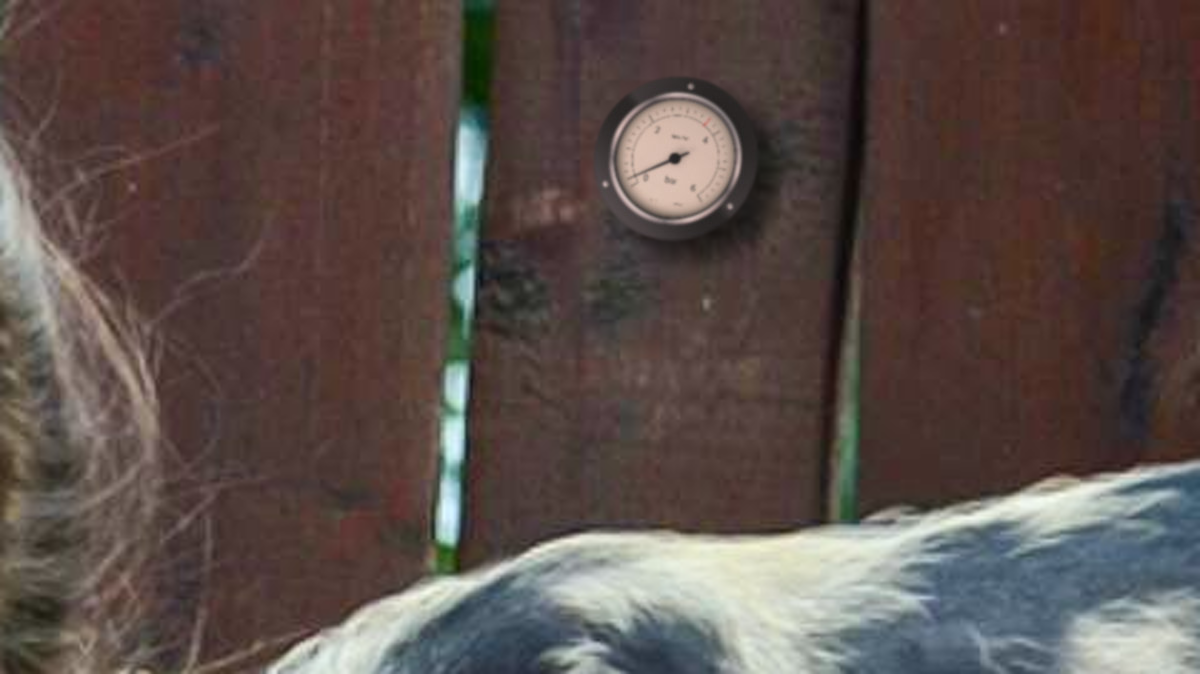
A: 0.2,bar
